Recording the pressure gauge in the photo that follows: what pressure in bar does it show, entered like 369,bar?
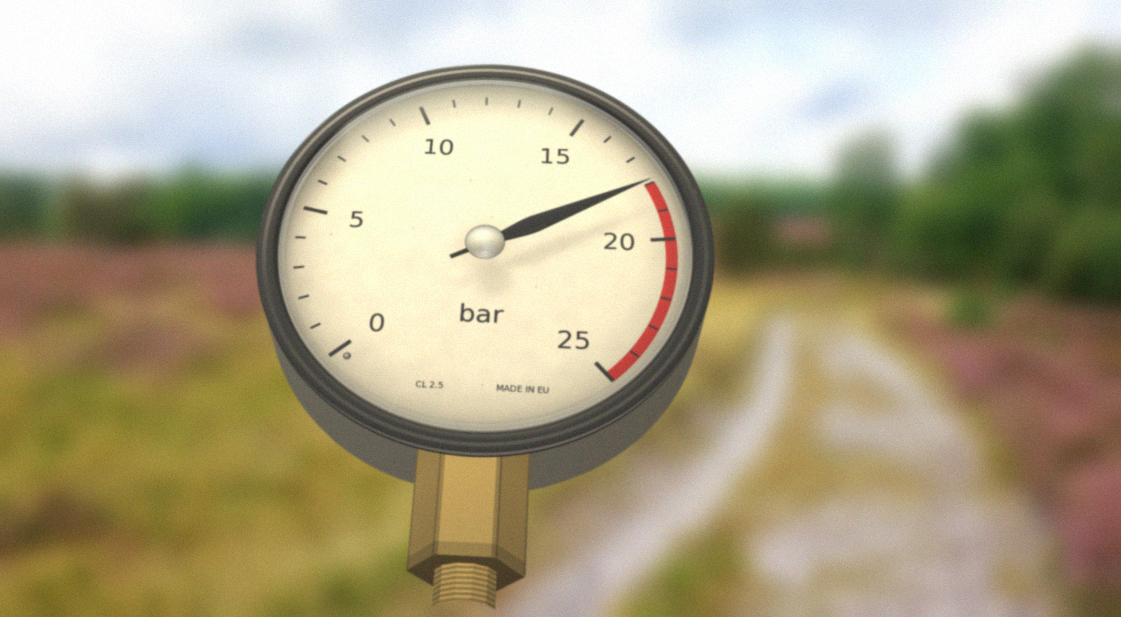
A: 18,bar
